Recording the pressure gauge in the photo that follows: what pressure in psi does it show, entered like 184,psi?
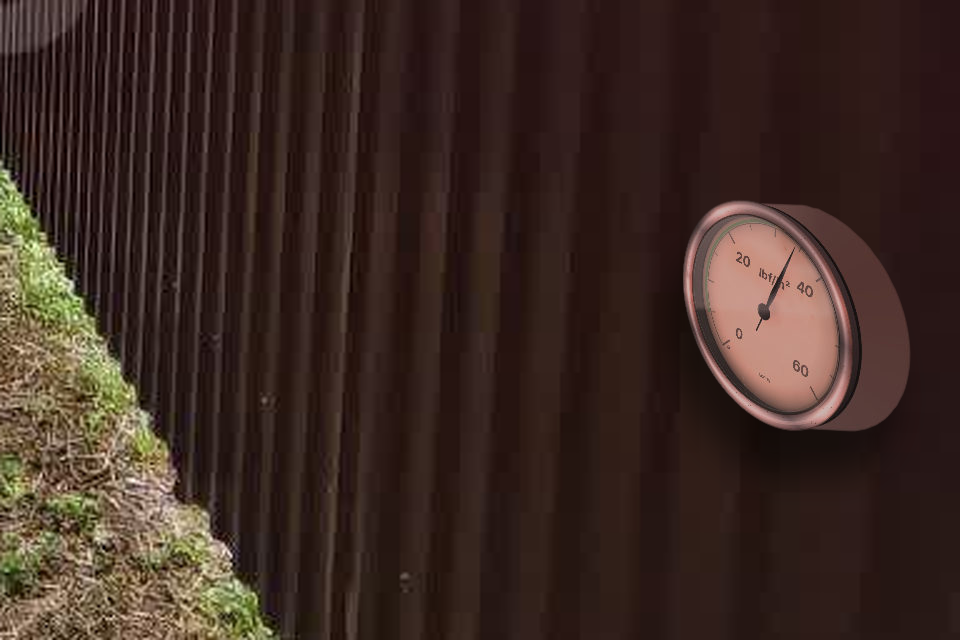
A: 35,psi
